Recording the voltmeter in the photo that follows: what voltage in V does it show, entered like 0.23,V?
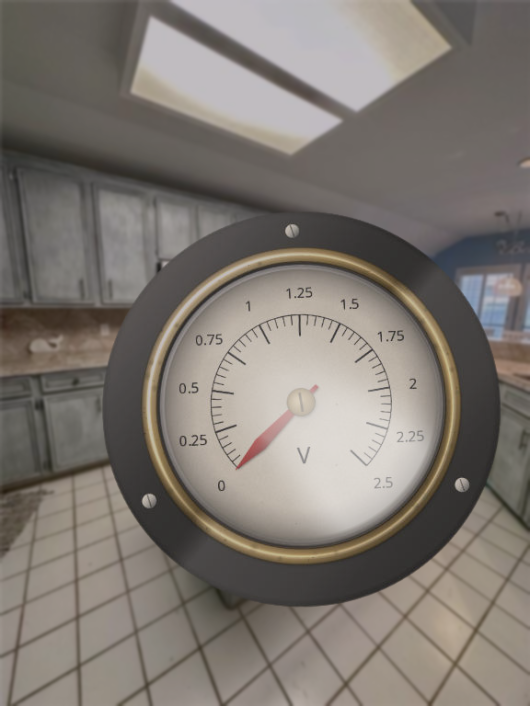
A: 0,V
